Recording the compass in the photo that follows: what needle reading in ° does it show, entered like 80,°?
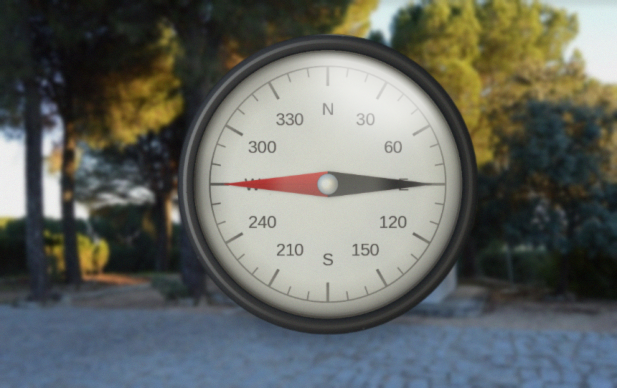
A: 270,°
